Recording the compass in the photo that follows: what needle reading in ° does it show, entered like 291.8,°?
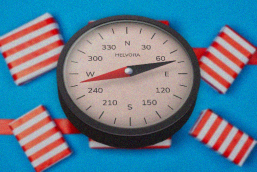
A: 255,°
